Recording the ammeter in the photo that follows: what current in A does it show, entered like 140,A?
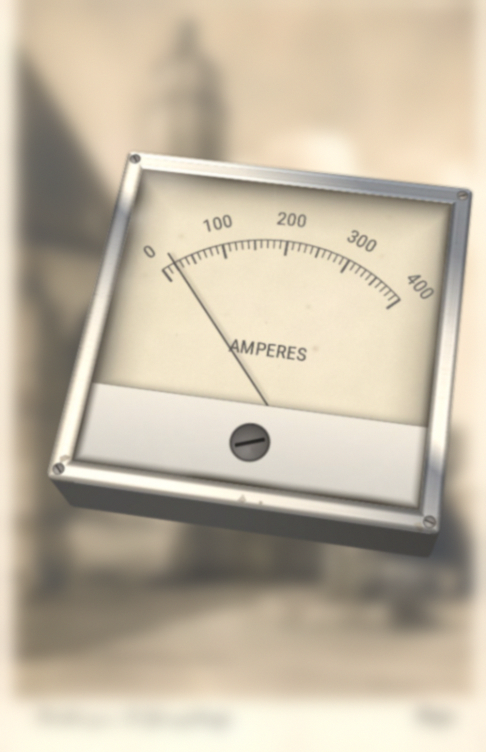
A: 20,A
